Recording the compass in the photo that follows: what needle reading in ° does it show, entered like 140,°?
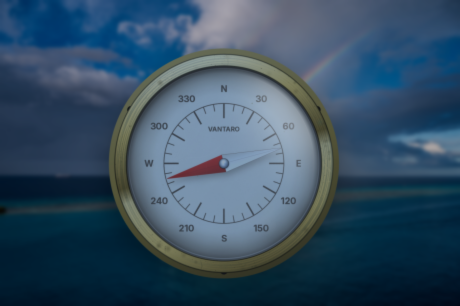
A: 255,°
